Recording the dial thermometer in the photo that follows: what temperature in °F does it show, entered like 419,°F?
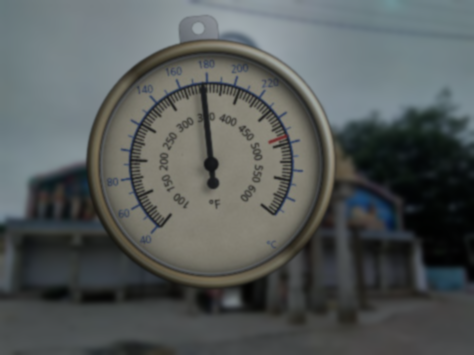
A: 350,°F
